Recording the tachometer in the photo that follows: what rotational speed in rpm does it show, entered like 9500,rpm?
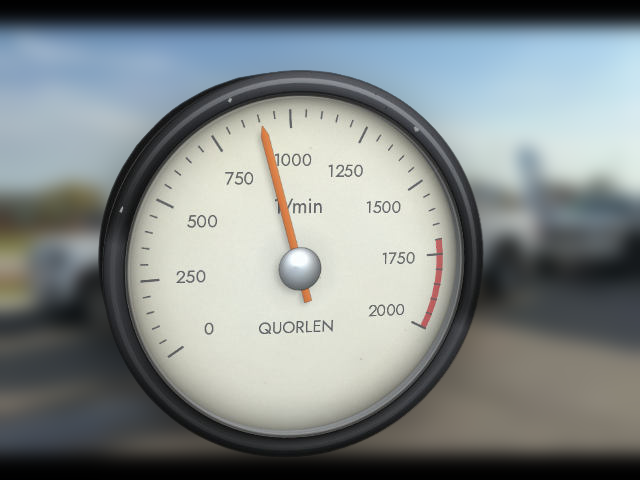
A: 900,rpm
